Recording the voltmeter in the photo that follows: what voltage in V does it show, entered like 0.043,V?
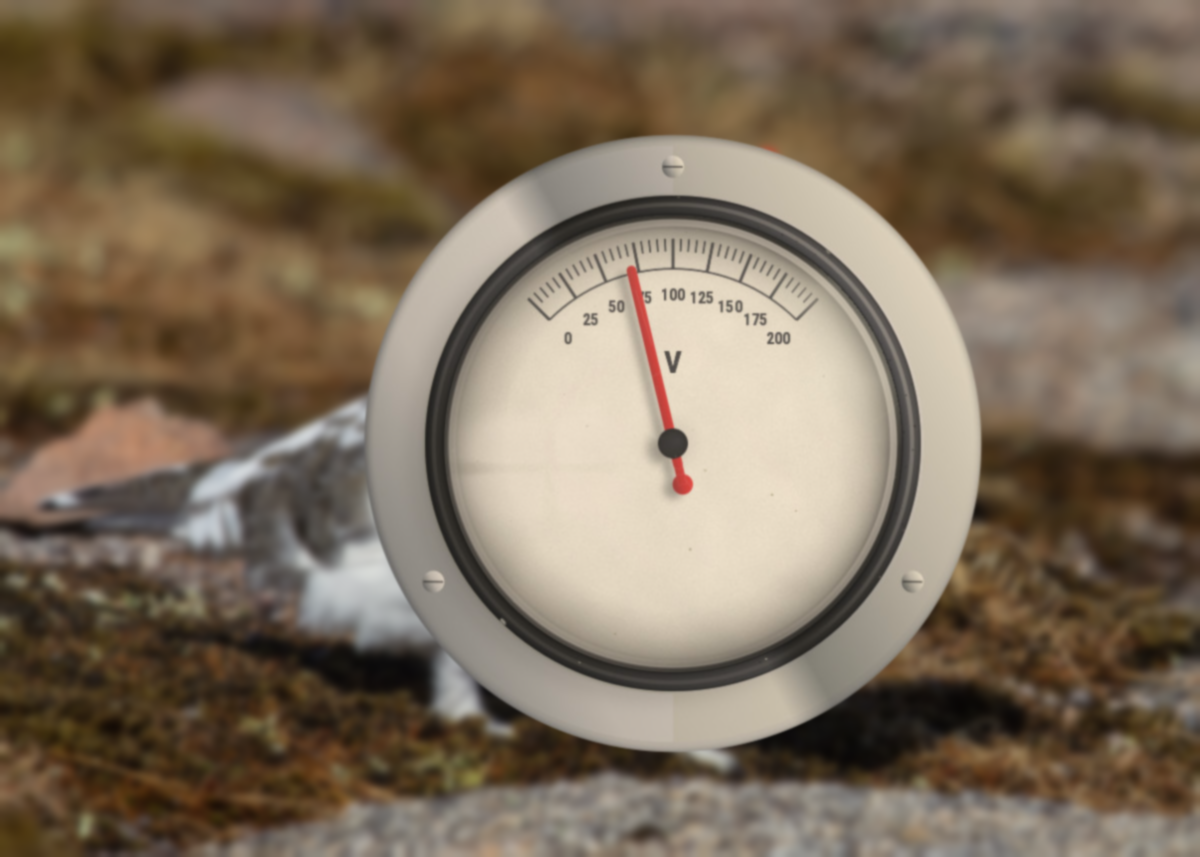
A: 70,V
